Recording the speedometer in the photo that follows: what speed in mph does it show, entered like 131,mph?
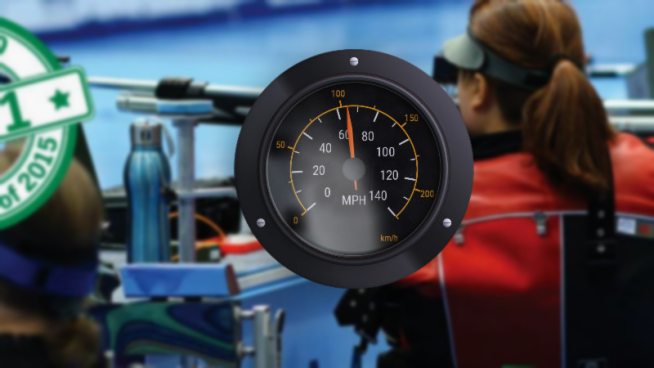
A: 65,mph
